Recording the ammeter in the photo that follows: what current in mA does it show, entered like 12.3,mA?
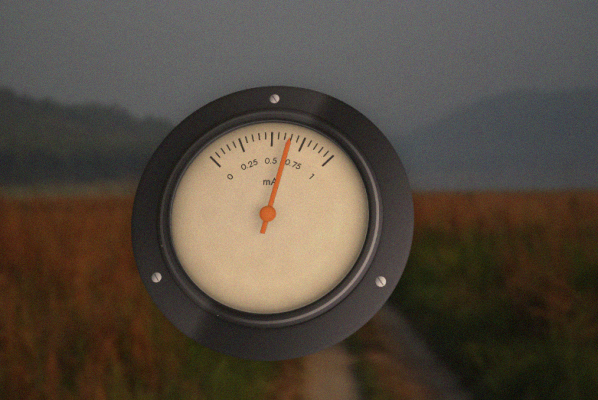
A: 0.65,mA
